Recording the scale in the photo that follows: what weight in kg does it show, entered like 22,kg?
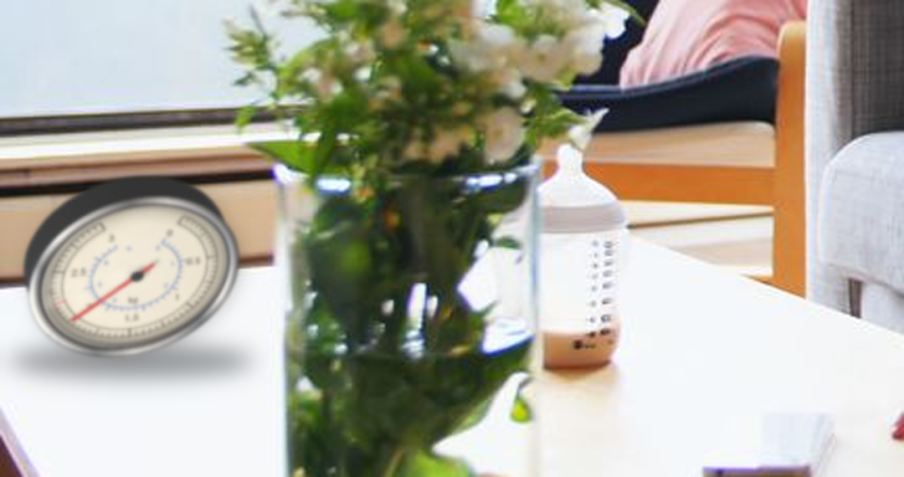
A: 2,kg
